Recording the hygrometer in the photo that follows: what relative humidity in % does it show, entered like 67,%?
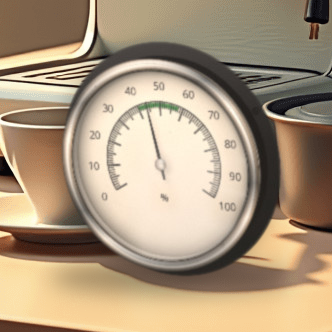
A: 45,%
